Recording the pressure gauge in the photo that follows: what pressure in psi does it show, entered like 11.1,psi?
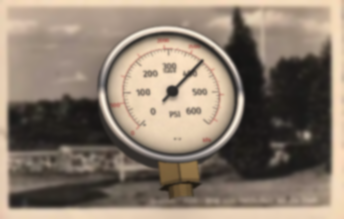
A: 400,psi
